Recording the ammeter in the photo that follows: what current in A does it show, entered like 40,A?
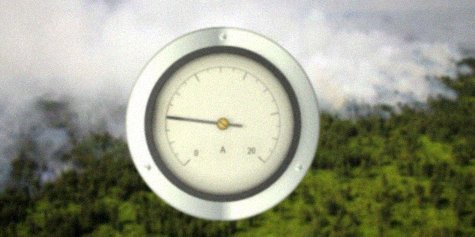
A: 4,A
